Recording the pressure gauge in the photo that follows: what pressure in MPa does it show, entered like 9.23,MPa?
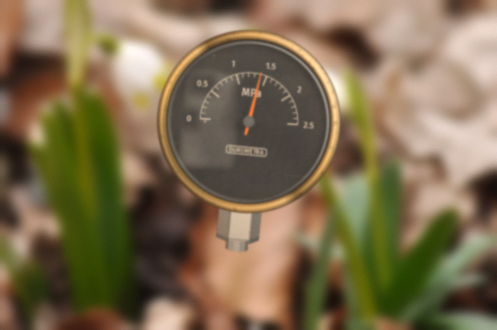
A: 1.4,MPa
